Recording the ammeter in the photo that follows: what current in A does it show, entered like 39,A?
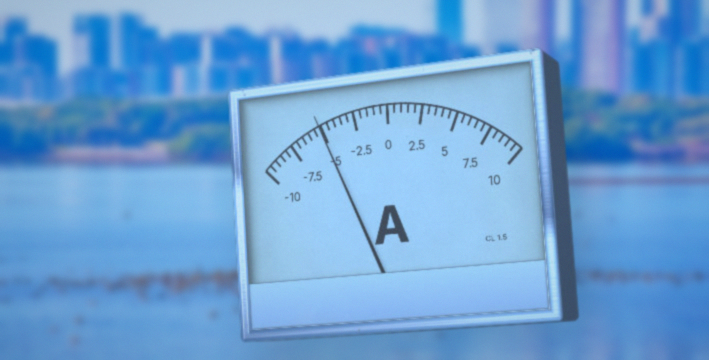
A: -5,A
